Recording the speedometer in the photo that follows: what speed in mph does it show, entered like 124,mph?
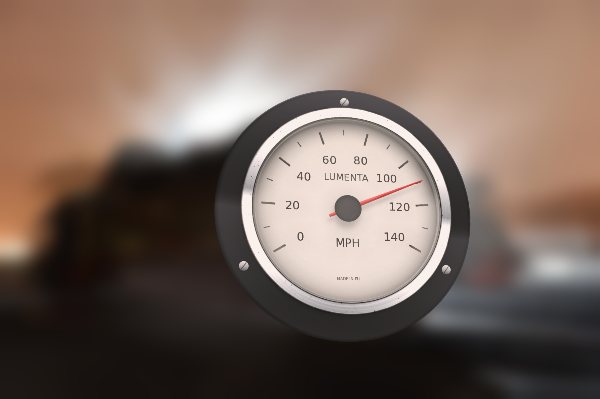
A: 110,mph
